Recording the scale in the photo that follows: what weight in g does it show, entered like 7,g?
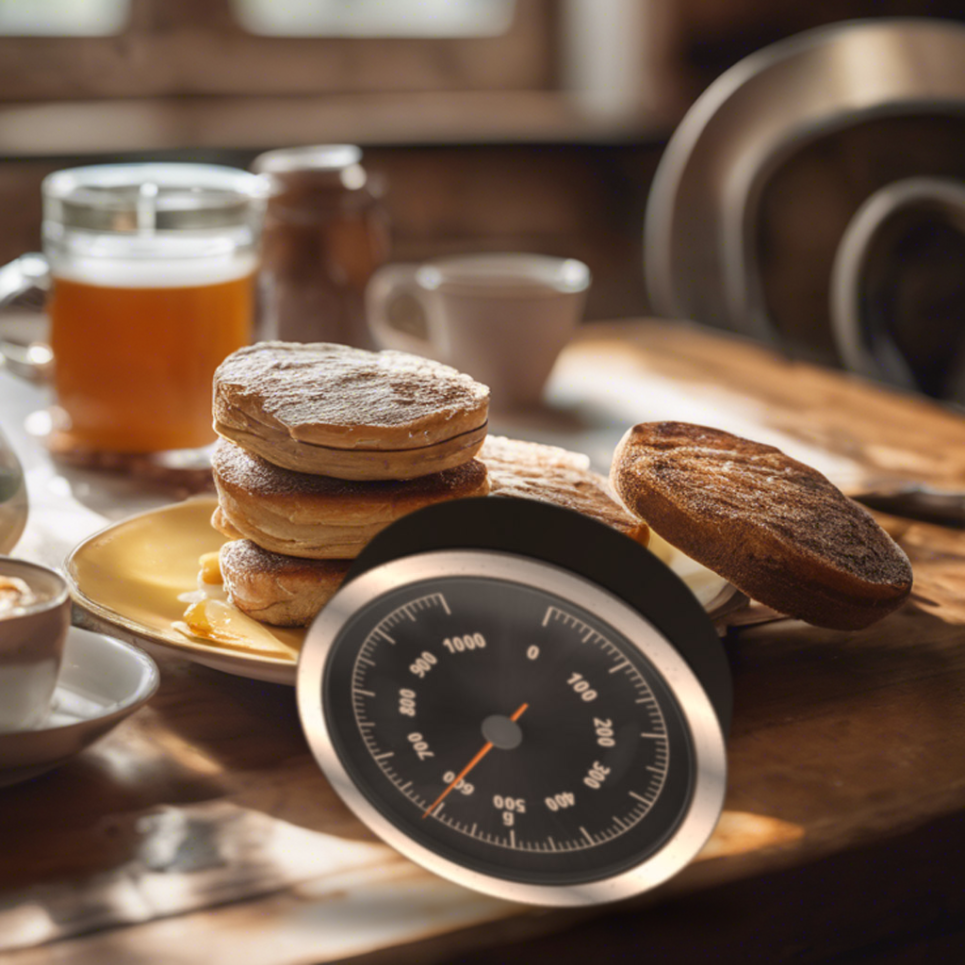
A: 610,g
